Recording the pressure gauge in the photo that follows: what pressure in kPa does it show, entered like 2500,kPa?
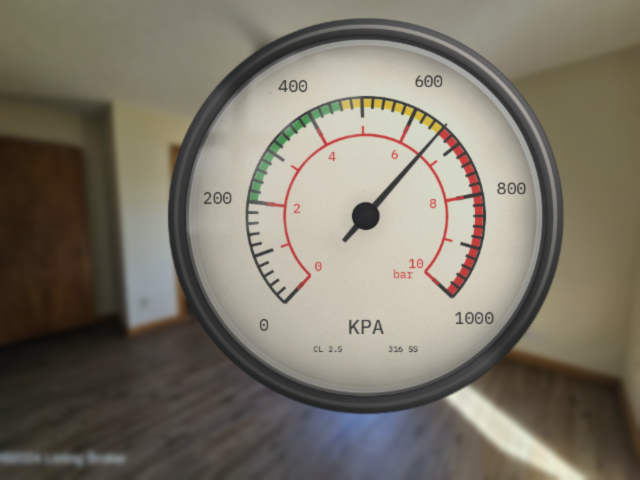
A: 660,kPa
